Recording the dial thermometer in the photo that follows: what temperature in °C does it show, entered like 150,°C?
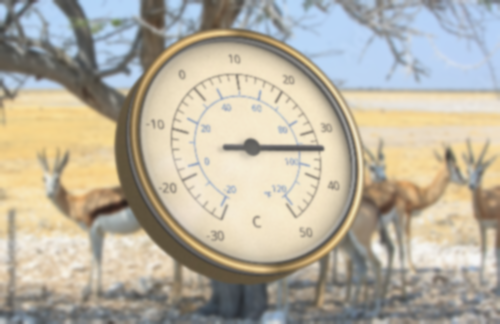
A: 34,°C
